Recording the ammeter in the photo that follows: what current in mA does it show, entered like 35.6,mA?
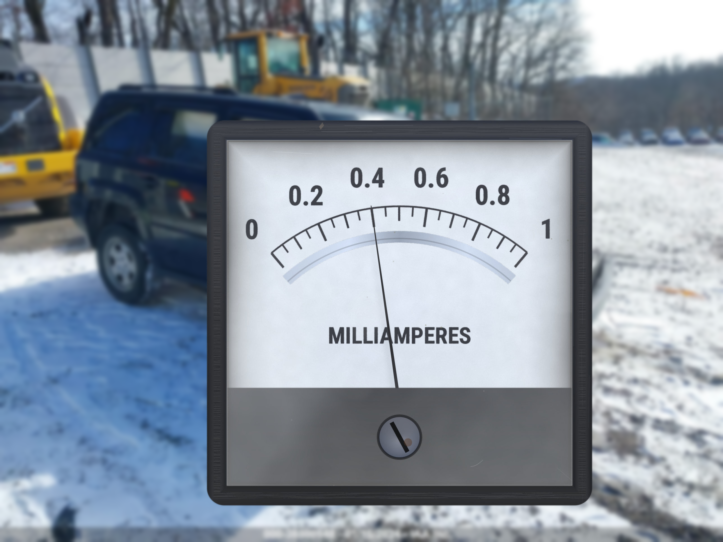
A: 0.4,mA
